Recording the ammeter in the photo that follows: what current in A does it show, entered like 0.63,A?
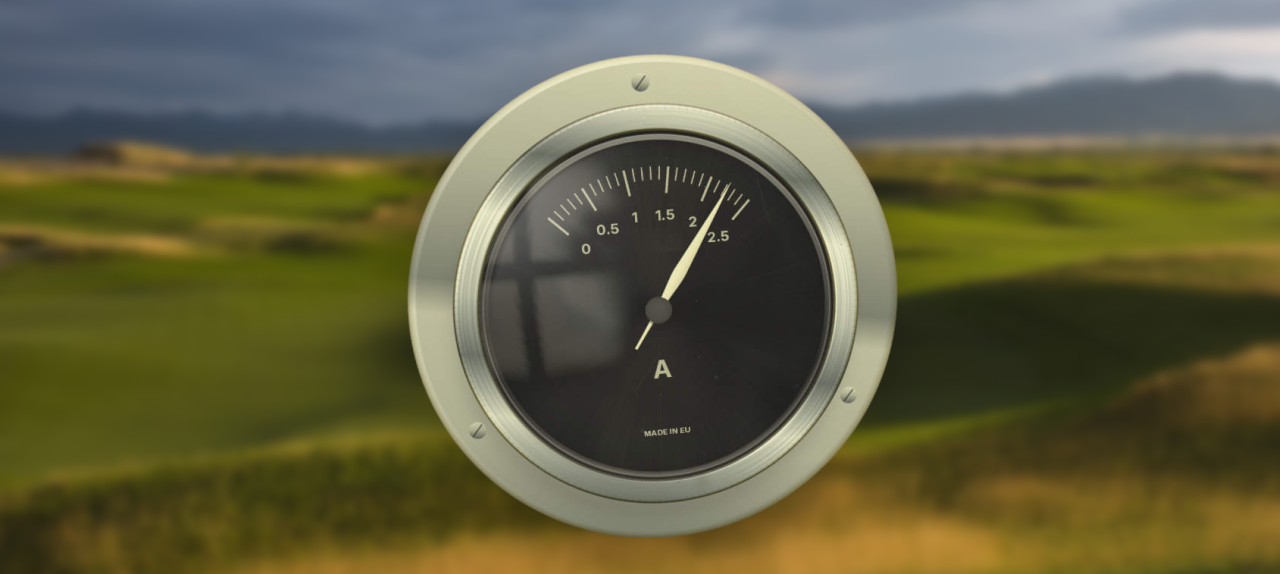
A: 2.2,A
